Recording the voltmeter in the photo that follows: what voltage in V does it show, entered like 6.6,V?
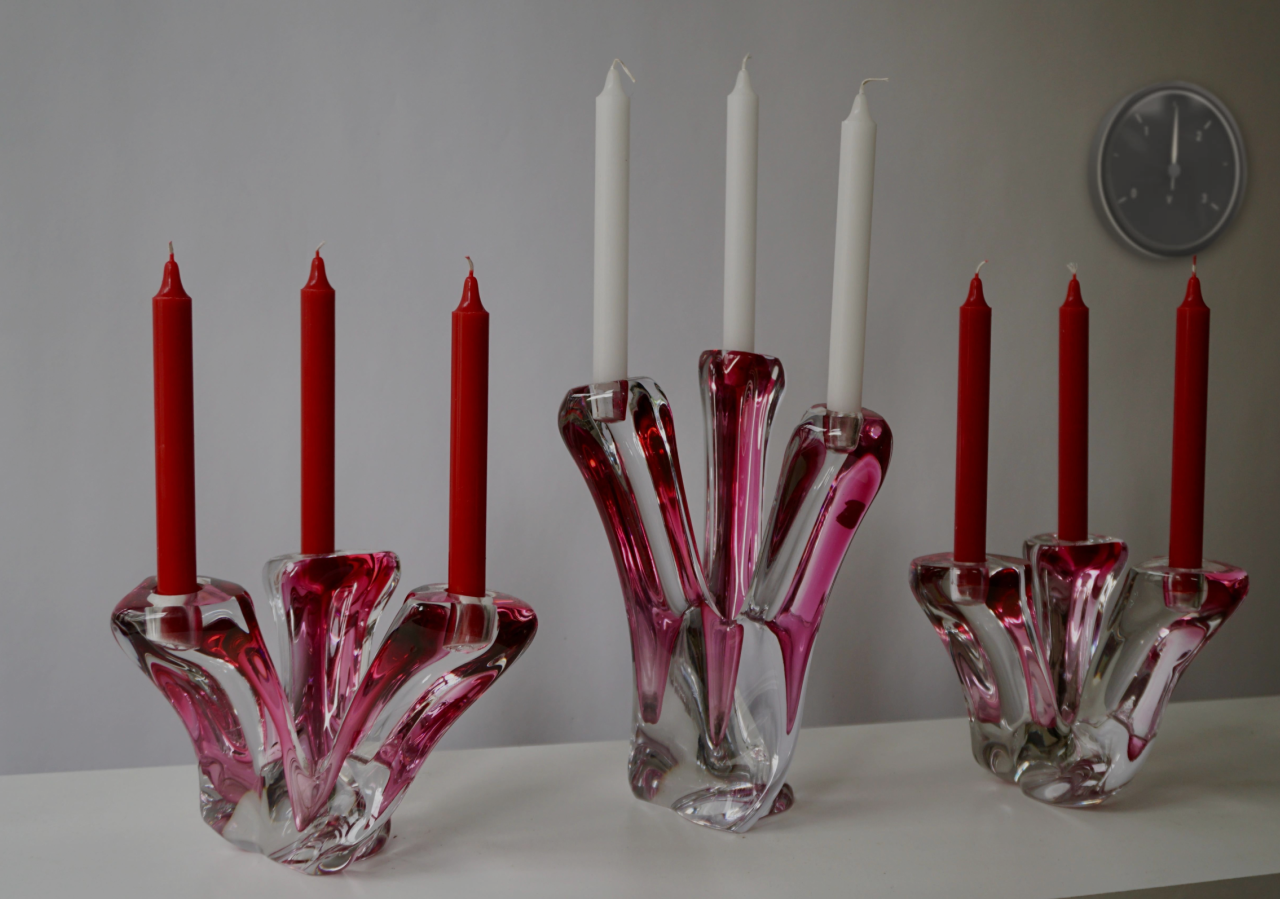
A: 1.5,V
